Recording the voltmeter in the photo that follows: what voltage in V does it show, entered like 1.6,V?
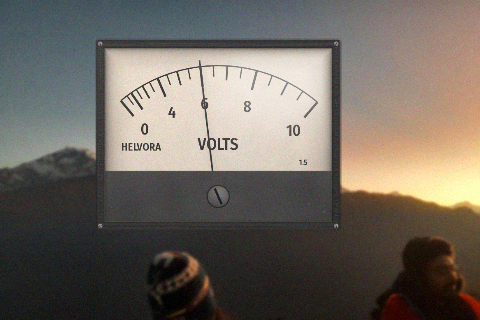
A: 6,V
